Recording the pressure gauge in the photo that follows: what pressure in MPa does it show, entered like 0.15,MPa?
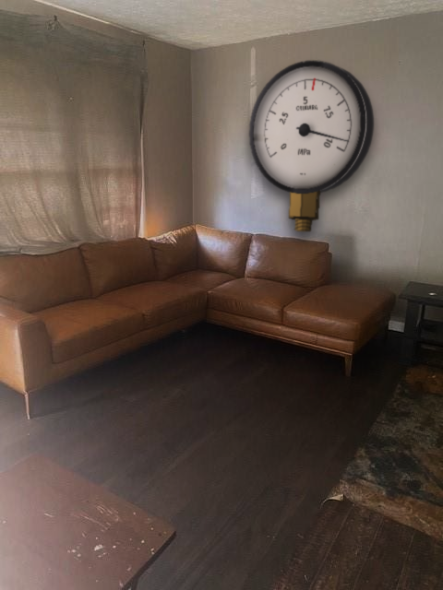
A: 9.5,MPa
